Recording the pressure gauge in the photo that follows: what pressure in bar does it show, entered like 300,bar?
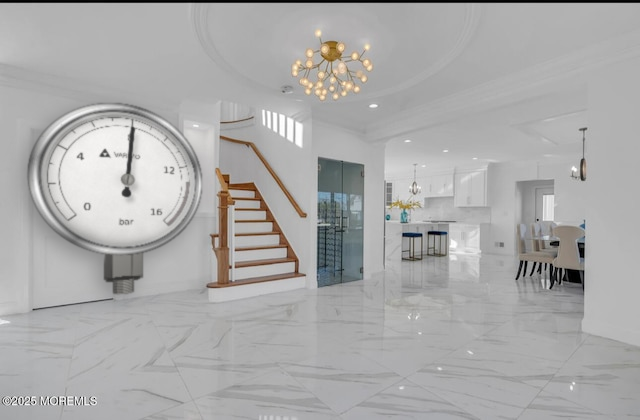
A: 8,bar
